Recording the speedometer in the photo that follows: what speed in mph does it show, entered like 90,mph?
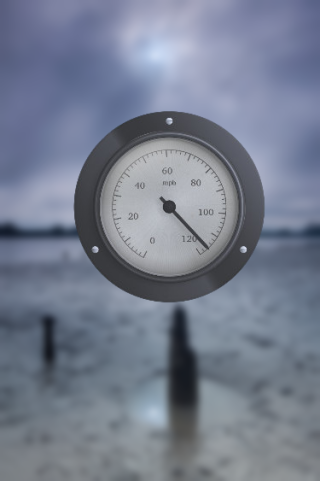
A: 116,mph
